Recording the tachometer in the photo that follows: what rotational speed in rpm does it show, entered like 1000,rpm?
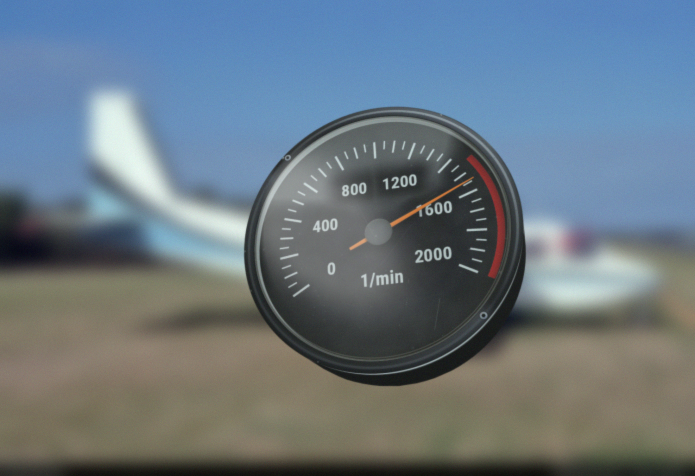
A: 1550,rpm
